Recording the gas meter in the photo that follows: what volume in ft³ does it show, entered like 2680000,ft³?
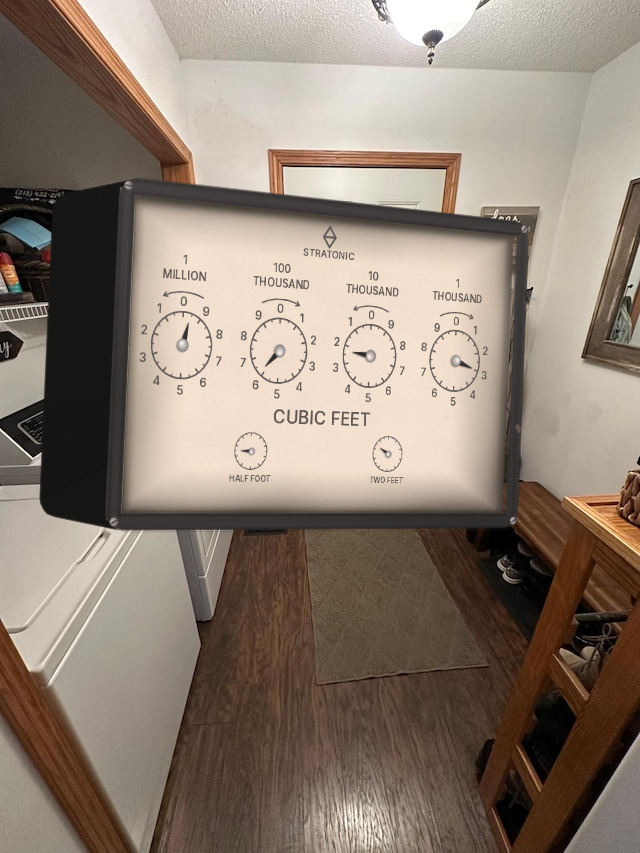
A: 962300,ft³
